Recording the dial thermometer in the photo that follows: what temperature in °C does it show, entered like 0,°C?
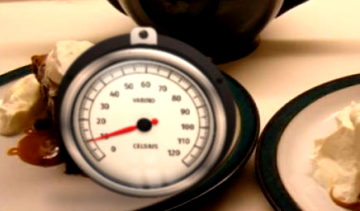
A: 10,°C
